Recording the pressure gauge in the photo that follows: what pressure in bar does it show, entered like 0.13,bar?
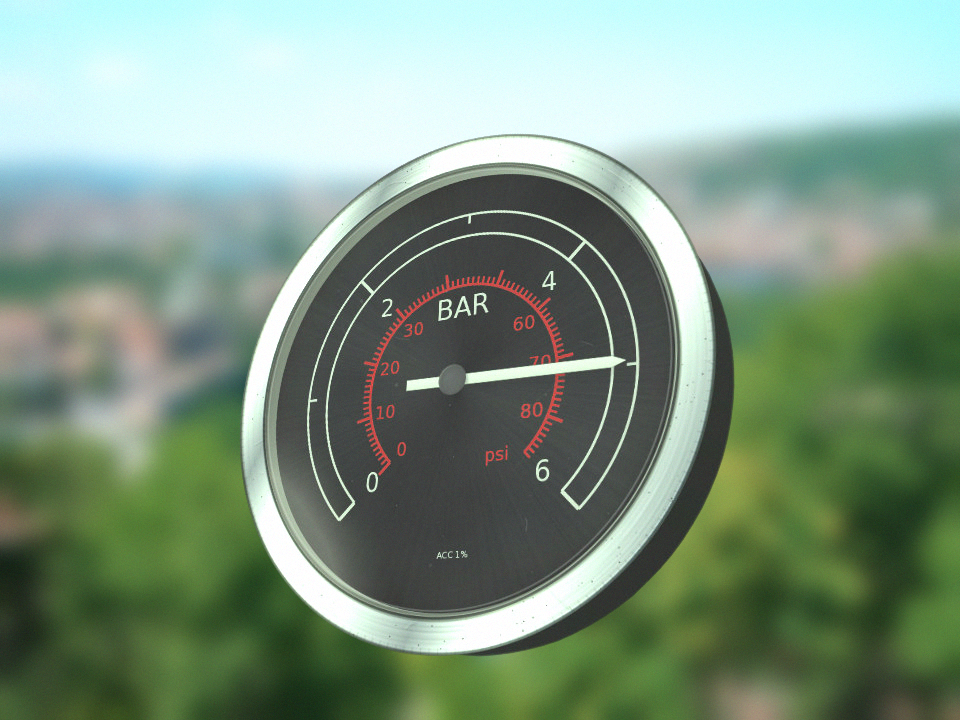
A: 5,bar
